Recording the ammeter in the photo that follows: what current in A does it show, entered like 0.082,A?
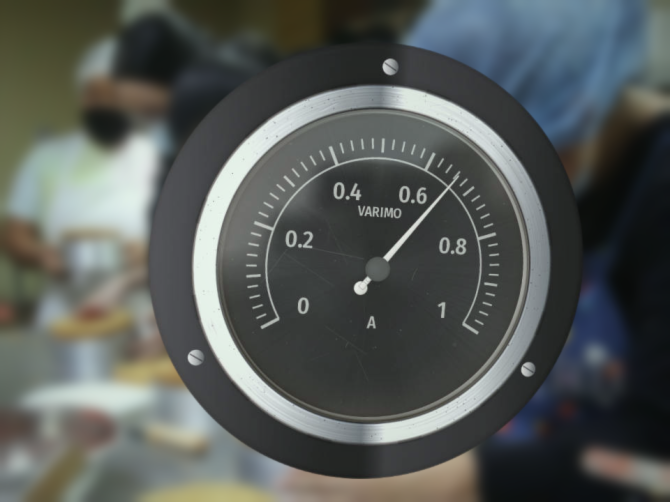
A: 0.66,A
